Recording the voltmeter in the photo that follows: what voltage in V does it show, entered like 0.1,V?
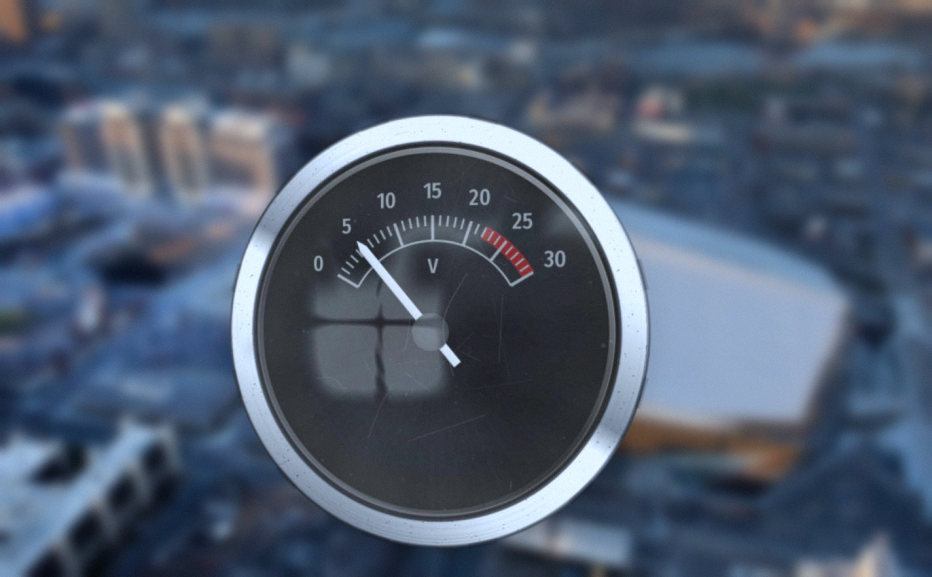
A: 5,V
